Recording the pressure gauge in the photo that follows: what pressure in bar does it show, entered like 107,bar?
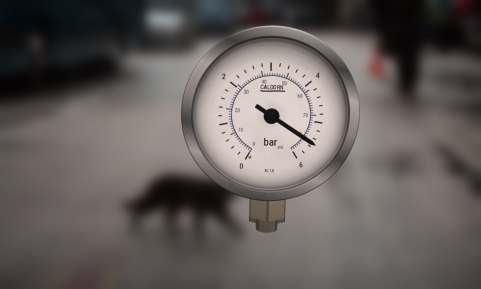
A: 5.5,bar
